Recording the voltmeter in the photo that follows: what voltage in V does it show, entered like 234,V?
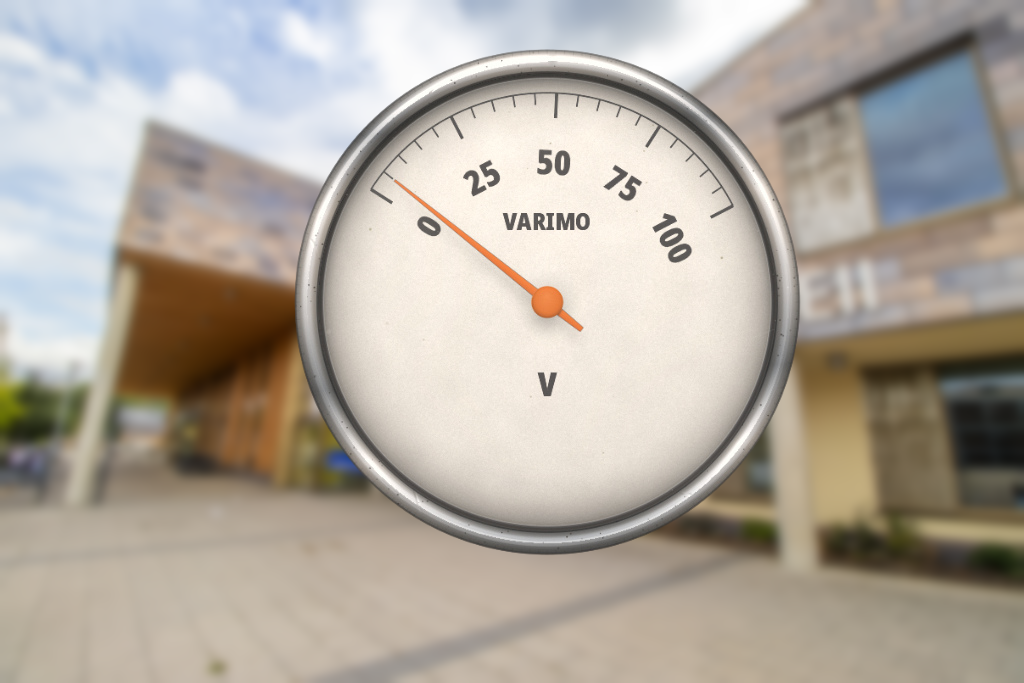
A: 5,V
